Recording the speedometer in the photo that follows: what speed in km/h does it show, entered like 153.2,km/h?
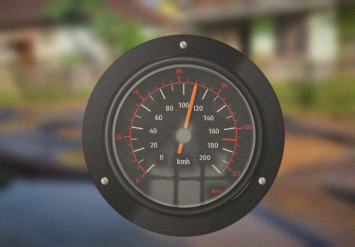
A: 110,km/h
